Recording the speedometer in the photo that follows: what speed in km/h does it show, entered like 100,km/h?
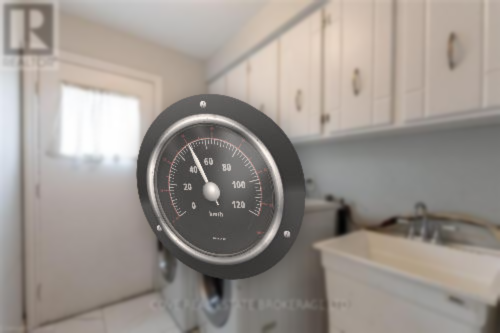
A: 50,km/h
